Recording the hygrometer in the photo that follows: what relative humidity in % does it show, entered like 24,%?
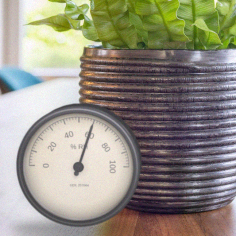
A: 60,%
